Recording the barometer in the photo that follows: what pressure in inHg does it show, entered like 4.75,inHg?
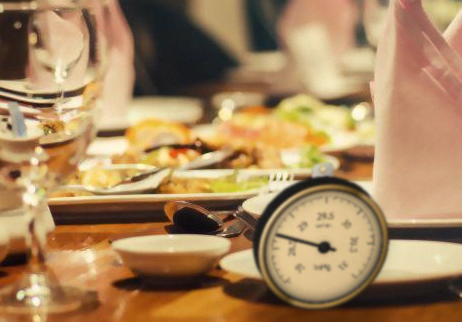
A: 28.7,inHg
